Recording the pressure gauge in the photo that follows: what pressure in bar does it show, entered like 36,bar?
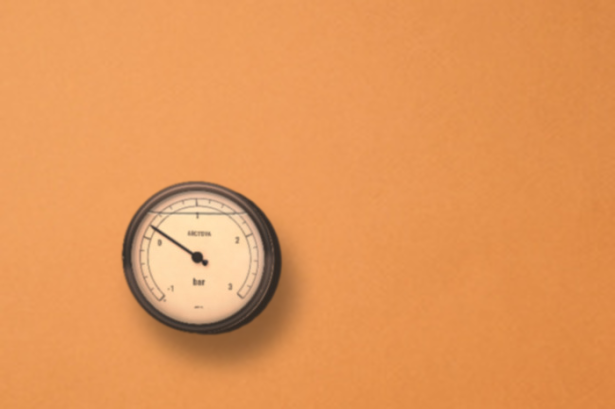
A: 0.2,bar
